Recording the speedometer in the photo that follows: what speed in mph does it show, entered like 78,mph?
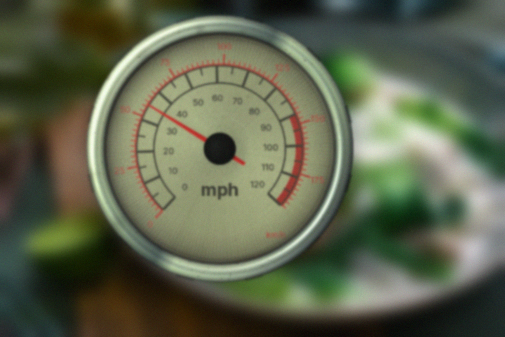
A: 35,mph
